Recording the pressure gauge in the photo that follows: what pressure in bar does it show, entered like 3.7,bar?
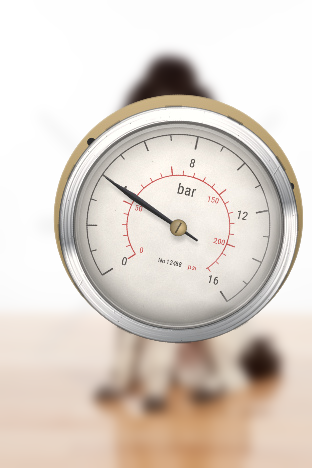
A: 4,bar
